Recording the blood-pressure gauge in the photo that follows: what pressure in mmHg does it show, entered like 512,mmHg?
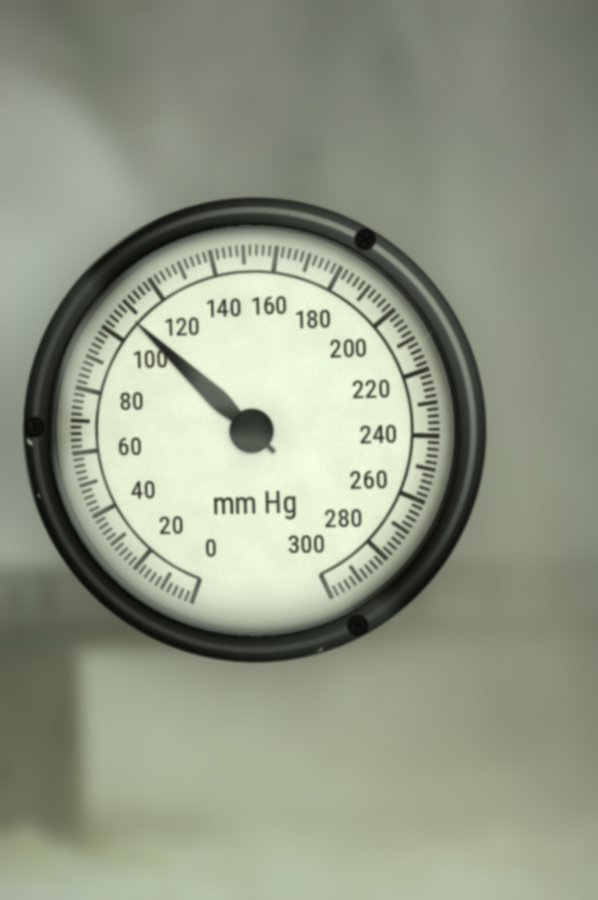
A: 108,mmHg
